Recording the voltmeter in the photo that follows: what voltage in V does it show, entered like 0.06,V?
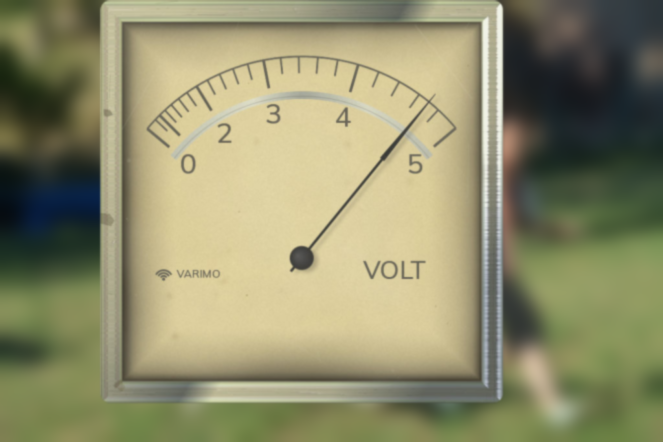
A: 4.7,V
